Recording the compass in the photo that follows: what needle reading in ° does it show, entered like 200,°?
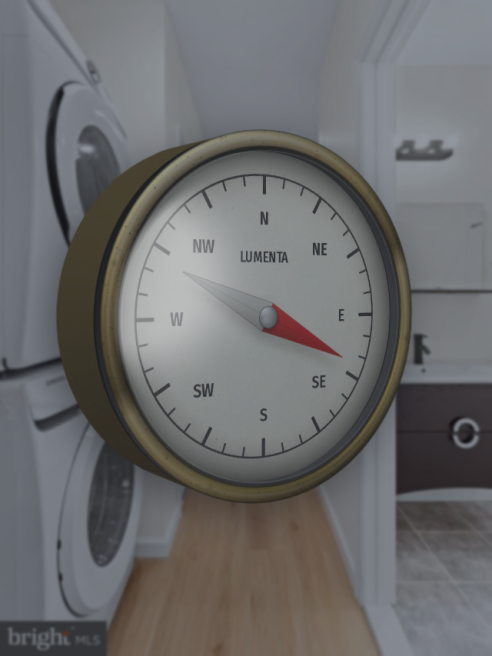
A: 115,°
